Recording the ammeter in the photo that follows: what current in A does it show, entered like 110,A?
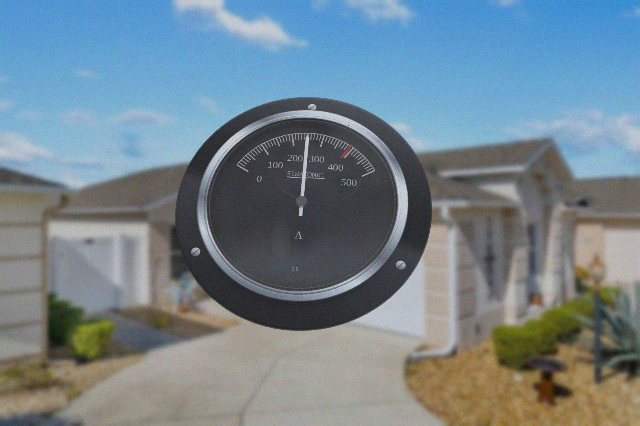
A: 250,A
